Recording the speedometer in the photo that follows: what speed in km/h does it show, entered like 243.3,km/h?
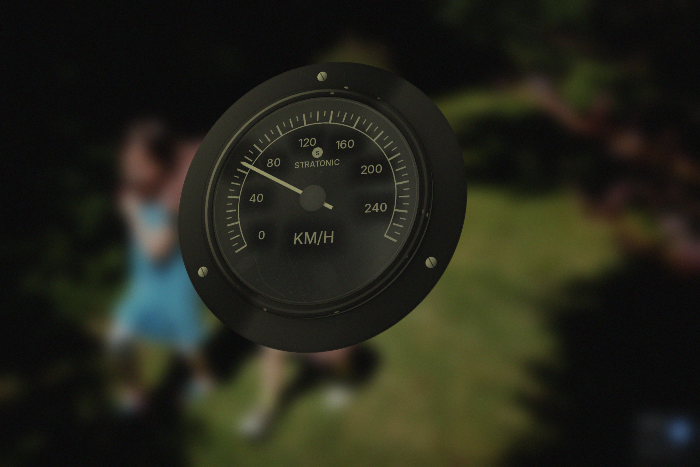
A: 65,km/h
